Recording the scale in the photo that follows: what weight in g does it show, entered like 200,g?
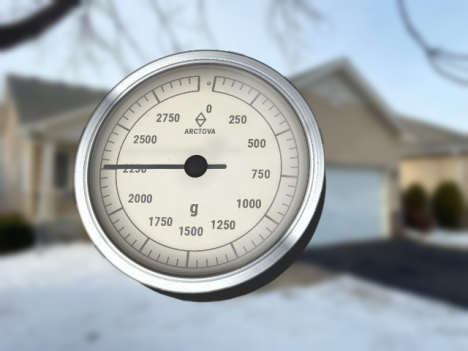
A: 2250,g
